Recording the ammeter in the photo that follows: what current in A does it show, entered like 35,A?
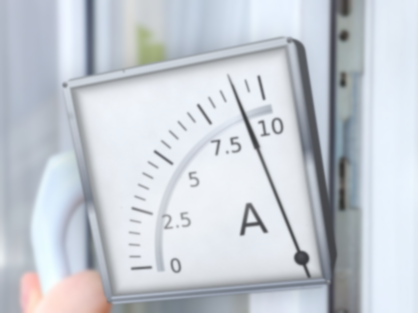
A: 9,A
